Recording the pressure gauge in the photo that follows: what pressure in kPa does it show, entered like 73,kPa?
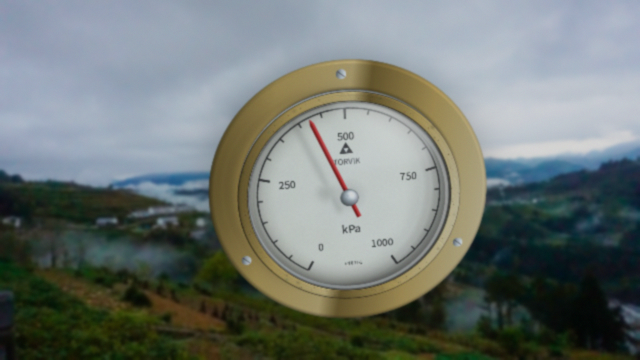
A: 425,kPa
